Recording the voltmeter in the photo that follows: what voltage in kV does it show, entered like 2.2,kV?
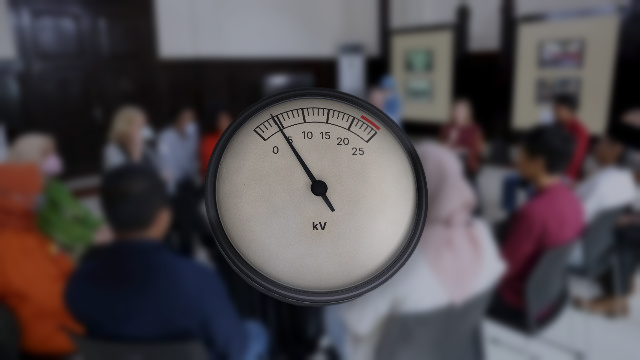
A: 4,kV
